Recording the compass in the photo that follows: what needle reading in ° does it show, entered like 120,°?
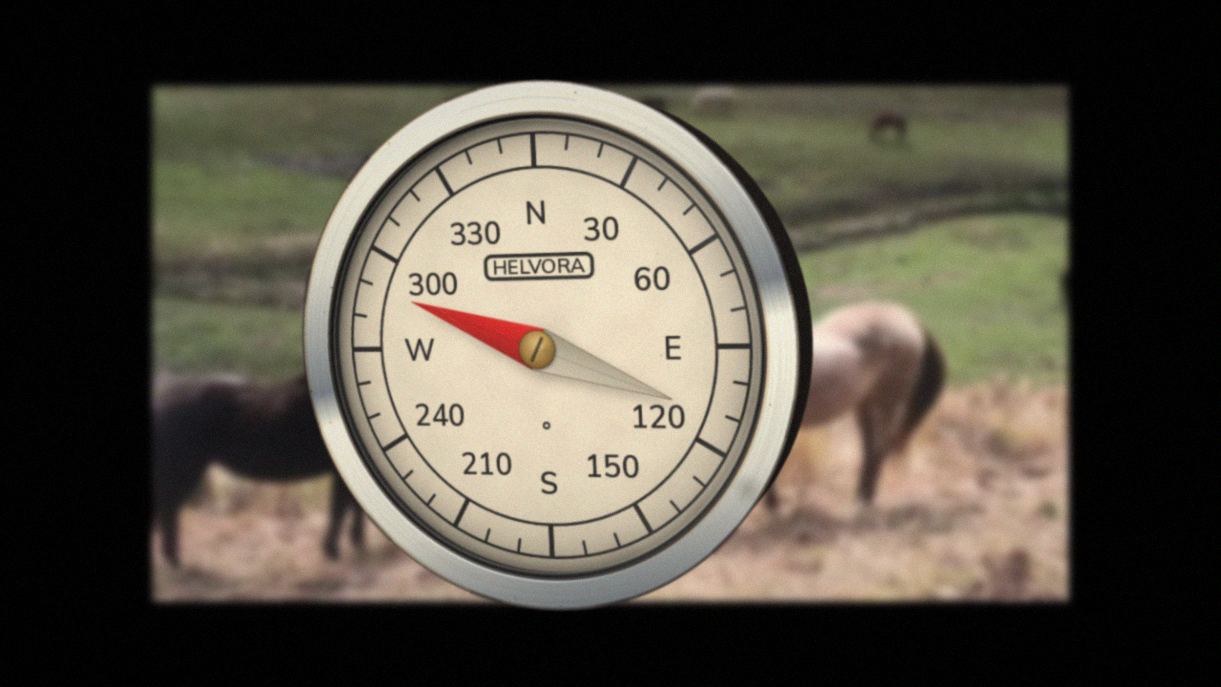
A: 290,°
